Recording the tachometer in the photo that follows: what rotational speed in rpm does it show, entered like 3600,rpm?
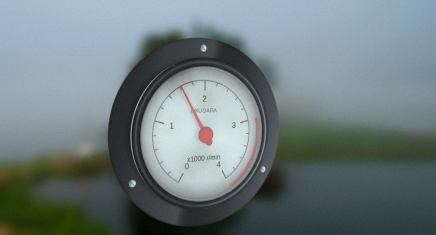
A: 1600,rpm
